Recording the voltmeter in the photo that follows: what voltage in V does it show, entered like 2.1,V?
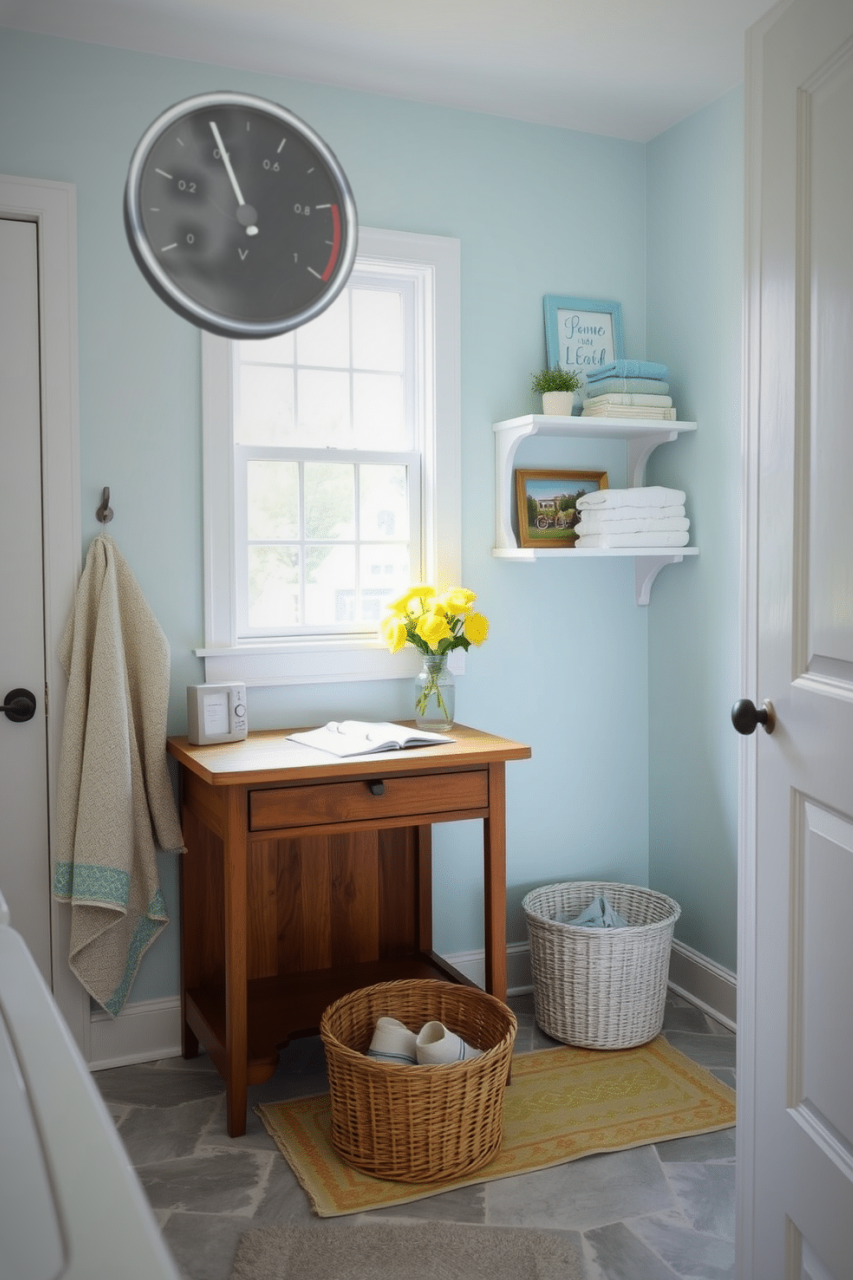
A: 0.4,V
